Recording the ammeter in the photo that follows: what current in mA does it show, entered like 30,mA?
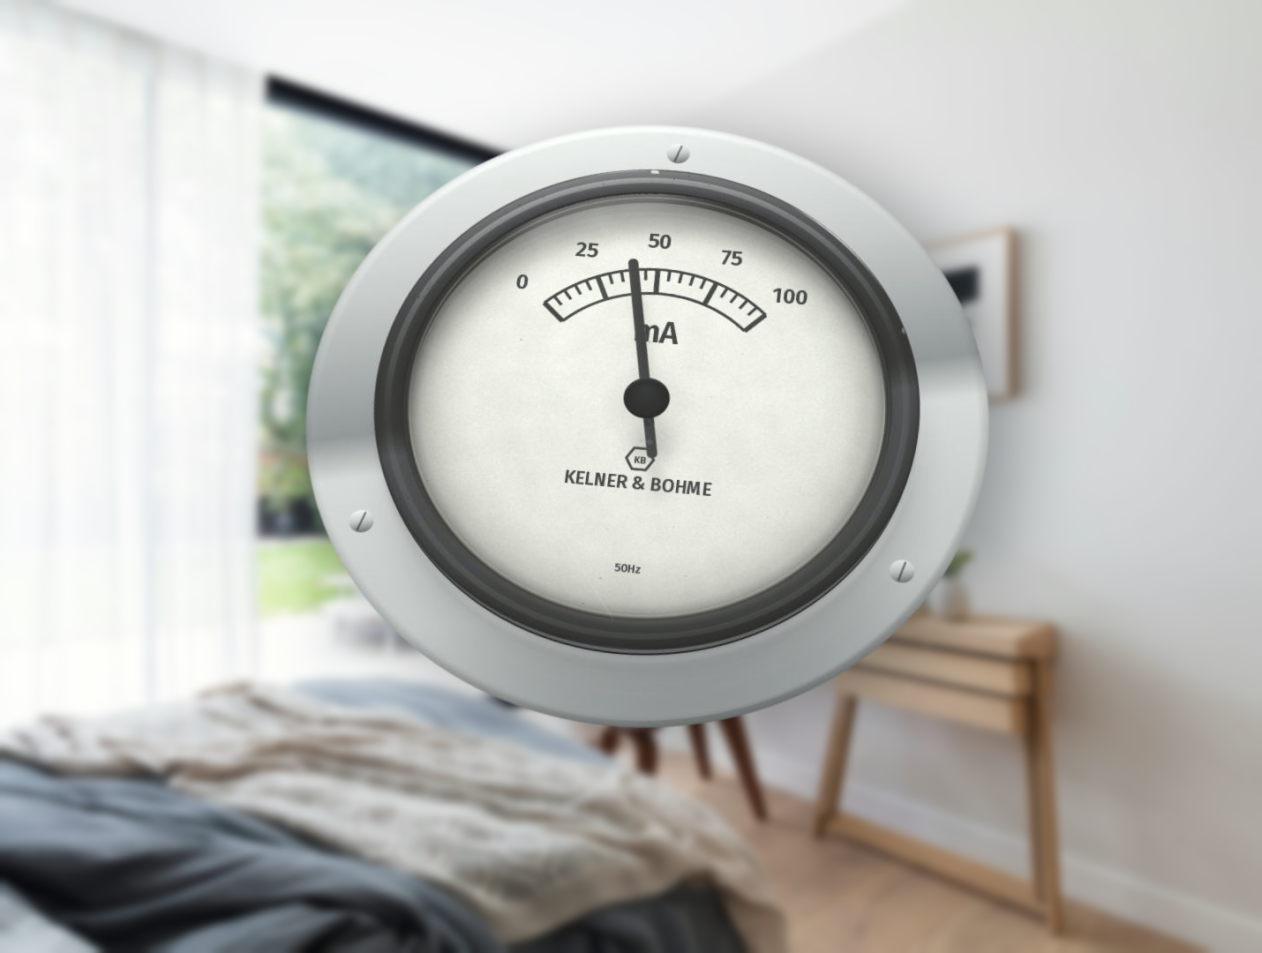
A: 40,mA
